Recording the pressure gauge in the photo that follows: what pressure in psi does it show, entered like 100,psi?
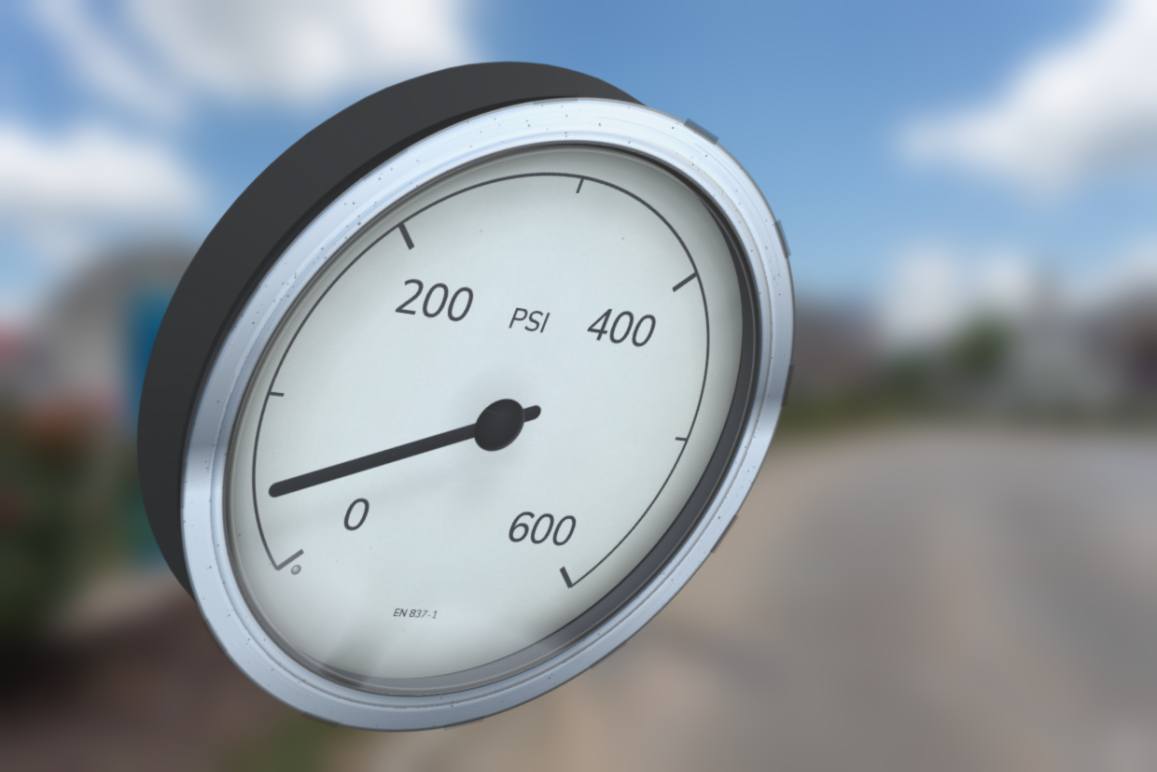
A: 50,psi
